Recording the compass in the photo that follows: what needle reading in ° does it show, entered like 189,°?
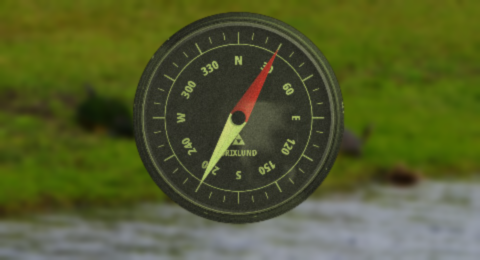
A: 30,°
